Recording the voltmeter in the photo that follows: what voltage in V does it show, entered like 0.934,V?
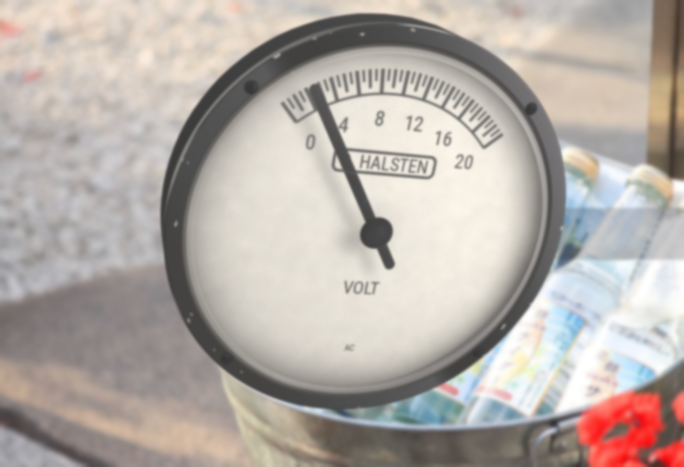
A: 2.5,V
